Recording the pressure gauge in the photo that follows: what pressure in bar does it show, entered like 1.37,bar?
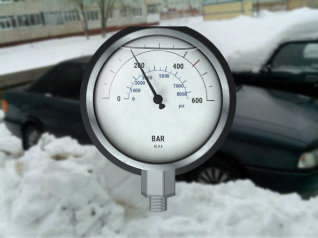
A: 200,bar
